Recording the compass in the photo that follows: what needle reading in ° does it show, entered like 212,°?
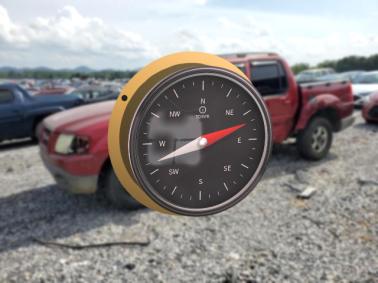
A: 70,°
